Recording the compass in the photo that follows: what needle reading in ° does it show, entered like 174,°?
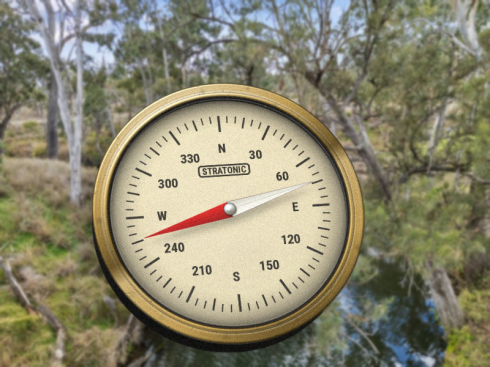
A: 255,°
